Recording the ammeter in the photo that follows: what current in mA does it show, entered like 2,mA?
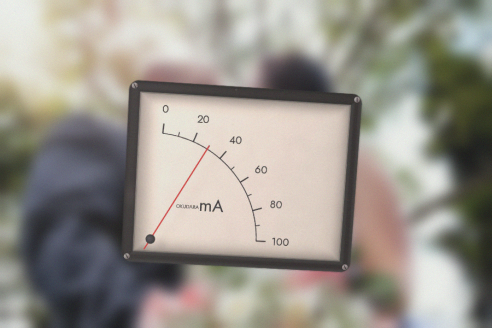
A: 30,mA
